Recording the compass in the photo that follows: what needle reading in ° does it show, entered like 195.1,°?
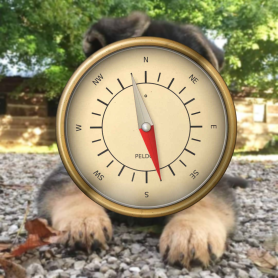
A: 165,°
